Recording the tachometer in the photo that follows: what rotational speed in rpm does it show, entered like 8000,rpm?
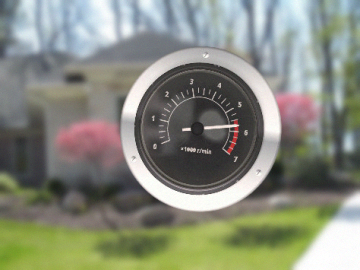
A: 5750,rpm
